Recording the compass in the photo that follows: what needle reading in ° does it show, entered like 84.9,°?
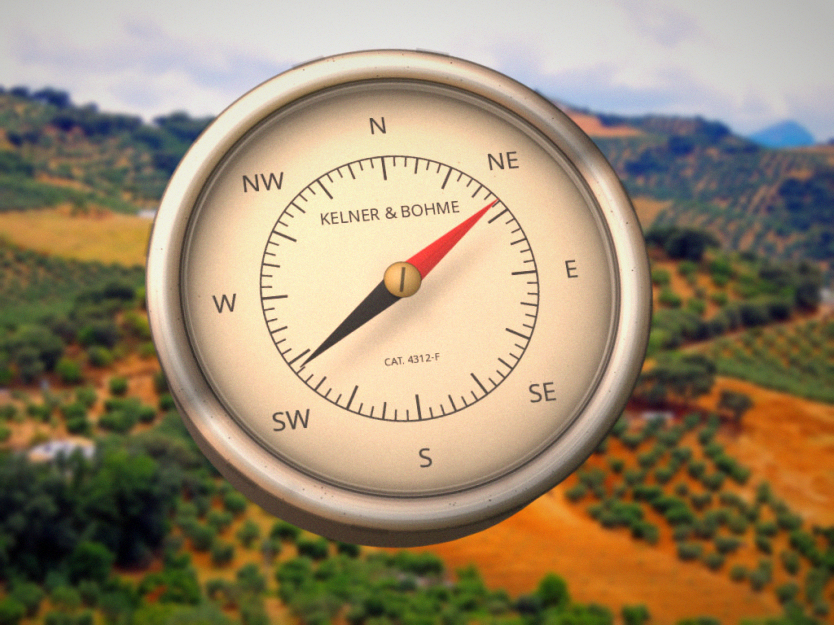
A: 55,°
